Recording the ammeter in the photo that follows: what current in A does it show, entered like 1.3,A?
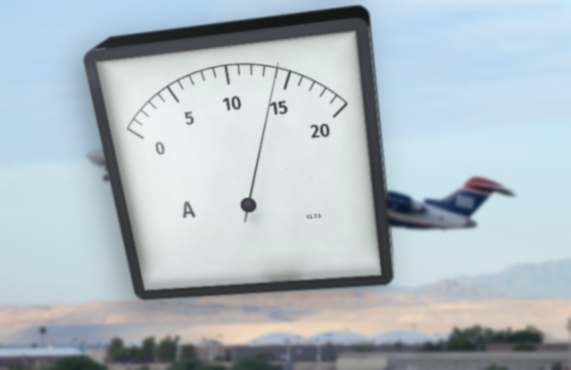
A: 14,A
